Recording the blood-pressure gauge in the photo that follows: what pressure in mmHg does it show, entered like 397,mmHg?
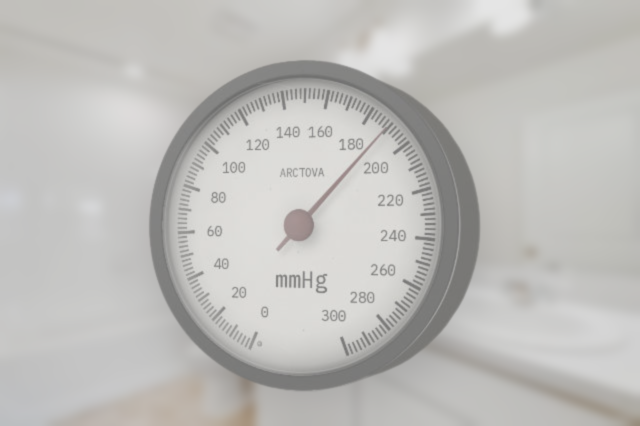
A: 190,mmHg
